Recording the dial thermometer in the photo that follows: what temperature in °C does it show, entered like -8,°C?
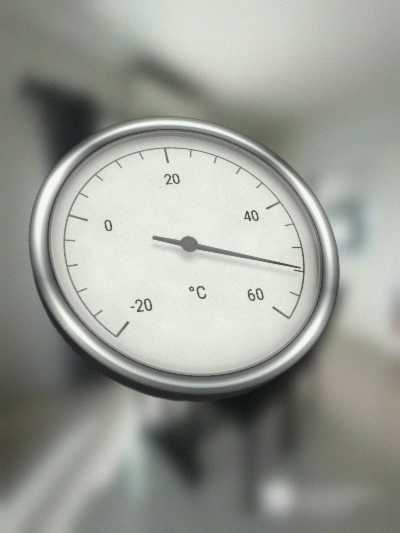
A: 52,°C
